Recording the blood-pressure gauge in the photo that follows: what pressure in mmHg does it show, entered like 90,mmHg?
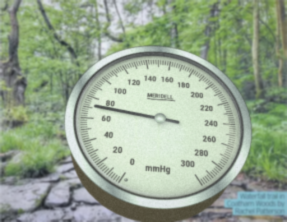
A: 70,mmHg
